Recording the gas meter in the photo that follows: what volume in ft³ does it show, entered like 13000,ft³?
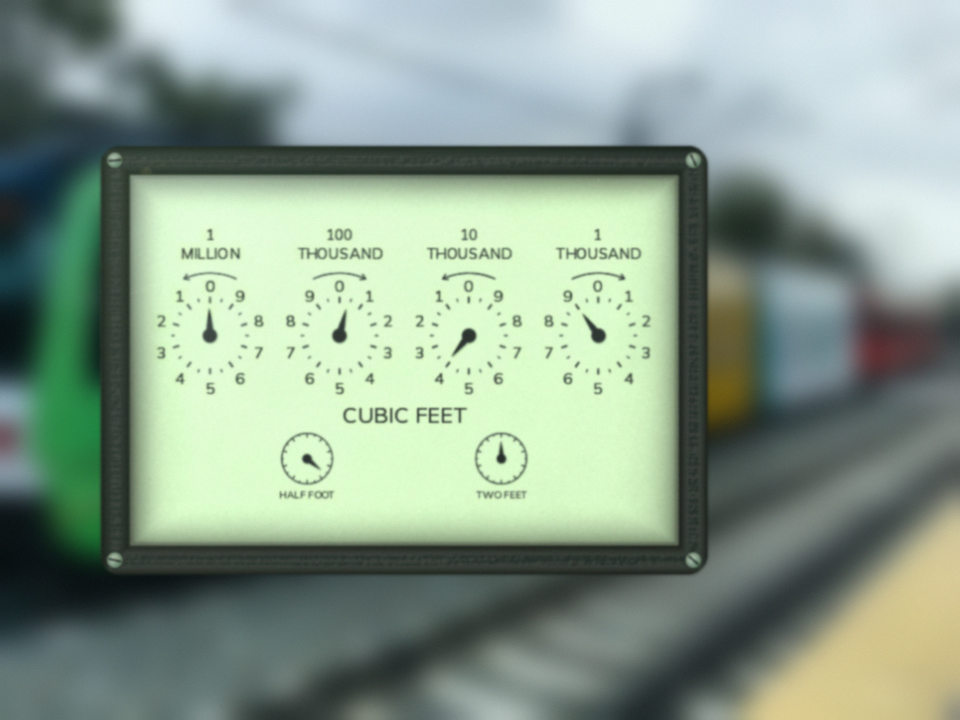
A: 3900,ft³
